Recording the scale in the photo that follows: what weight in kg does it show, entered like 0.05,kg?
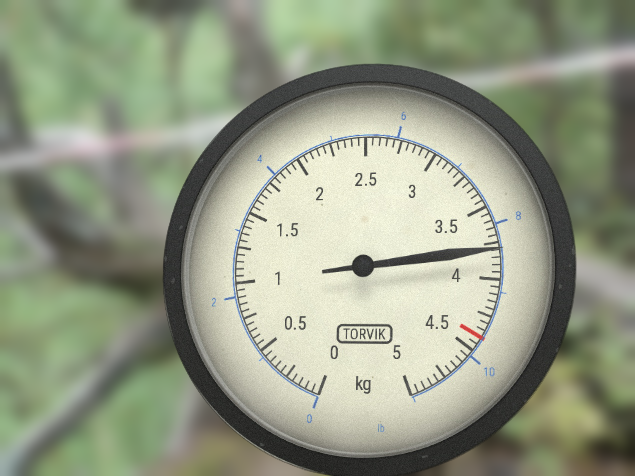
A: 3.8,kg
